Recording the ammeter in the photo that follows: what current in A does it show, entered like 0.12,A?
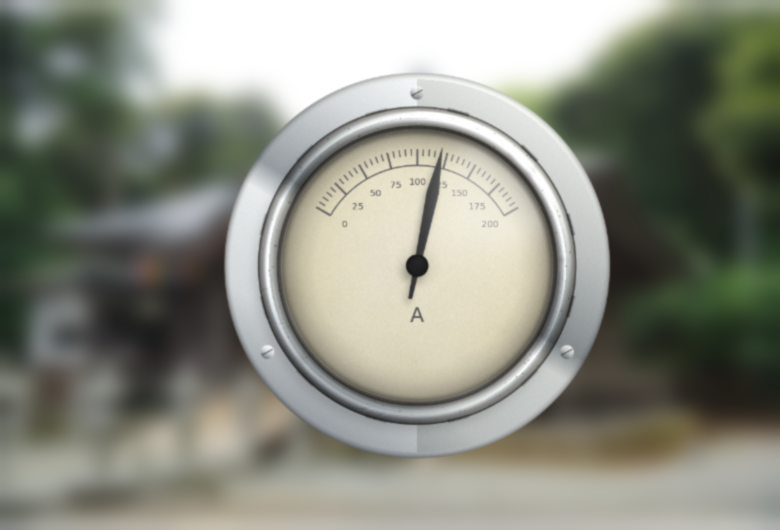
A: 120,A
